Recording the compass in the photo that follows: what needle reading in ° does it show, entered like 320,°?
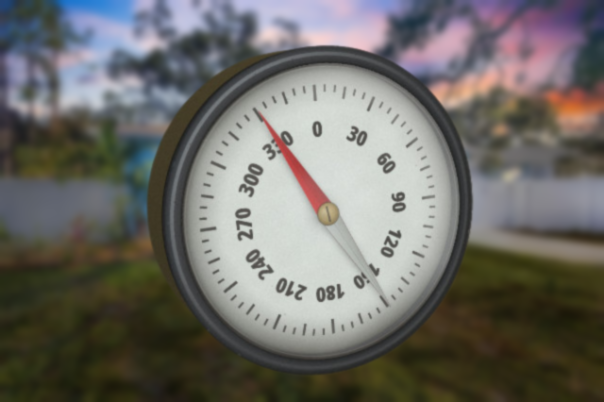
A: 330,°
